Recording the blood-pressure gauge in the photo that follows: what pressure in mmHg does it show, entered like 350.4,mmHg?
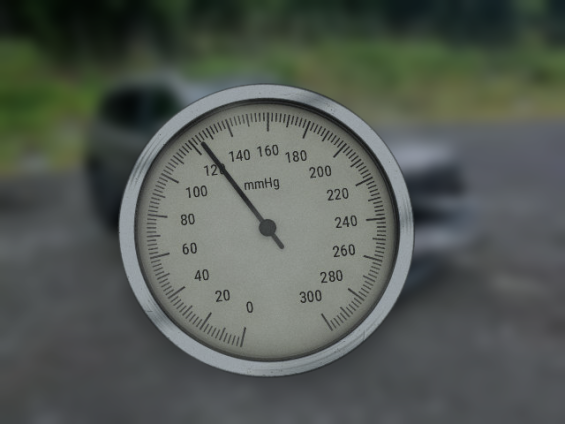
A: 124,mmHg
